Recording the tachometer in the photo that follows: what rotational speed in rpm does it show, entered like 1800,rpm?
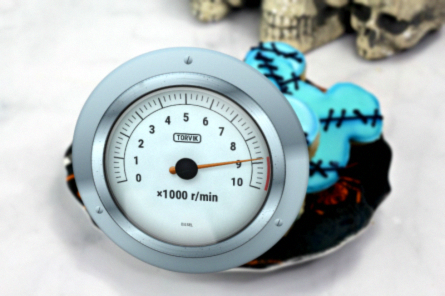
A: 8800,rpm
